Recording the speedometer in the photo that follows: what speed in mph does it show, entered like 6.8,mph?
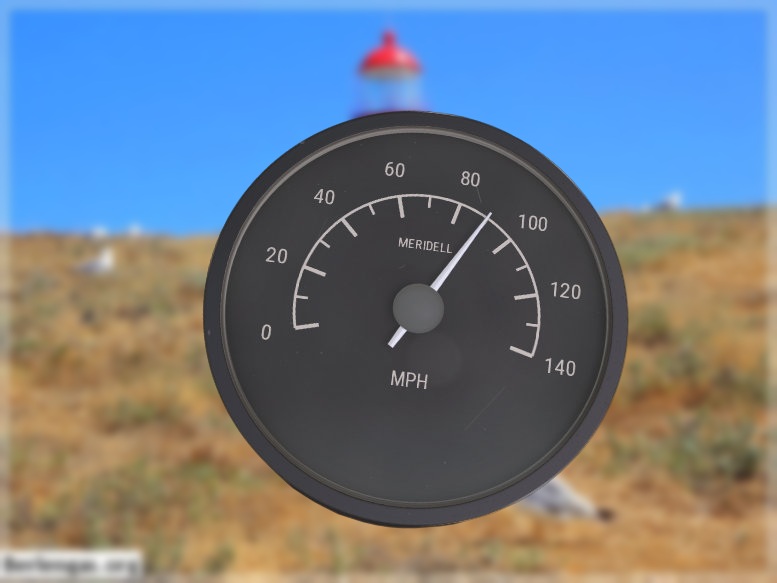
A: 90,mph
